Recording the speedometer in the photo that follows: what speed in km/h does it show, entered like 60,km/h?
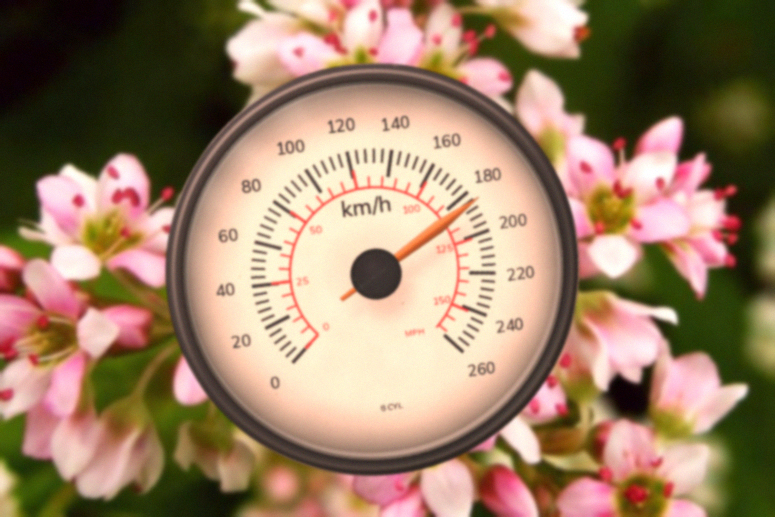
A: 184,km/h
